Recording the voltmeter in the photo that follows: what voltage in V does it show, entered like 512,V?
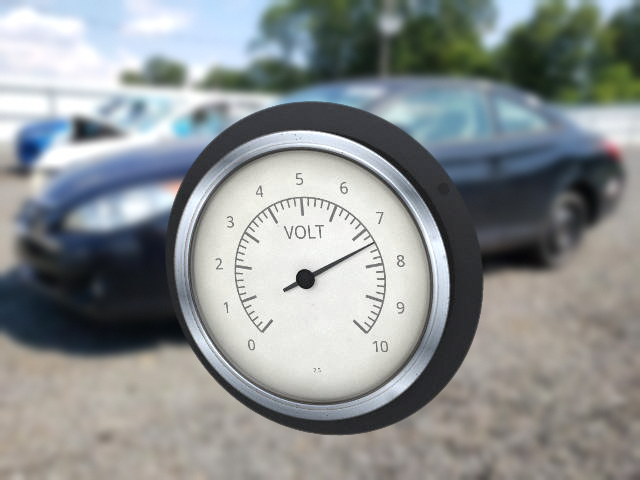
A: 7.4,V
